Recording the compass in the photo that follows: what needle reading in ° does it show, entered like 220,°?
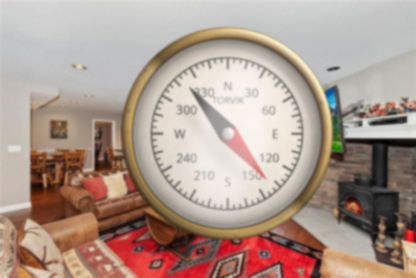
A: 140,°
